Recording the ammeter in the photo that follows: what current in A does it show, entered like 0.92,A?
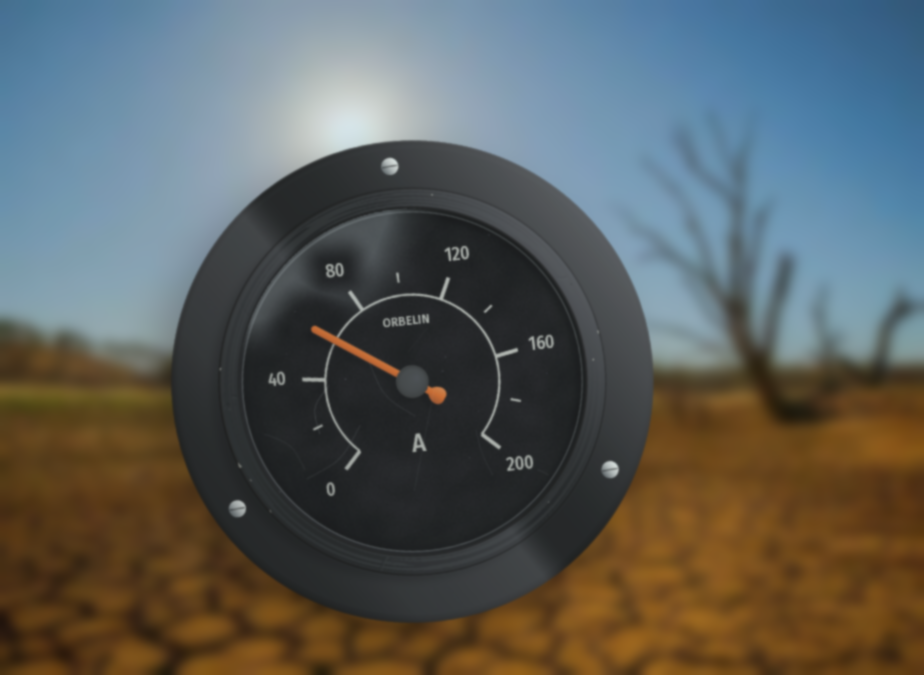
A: 60,A
